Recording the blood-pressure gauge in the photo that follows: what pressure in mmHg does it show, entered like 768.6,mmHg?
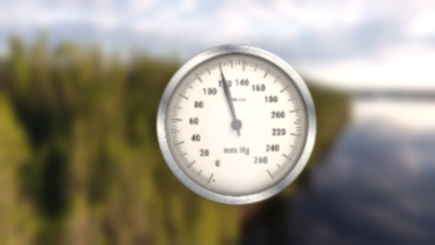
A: 120,mmHg
